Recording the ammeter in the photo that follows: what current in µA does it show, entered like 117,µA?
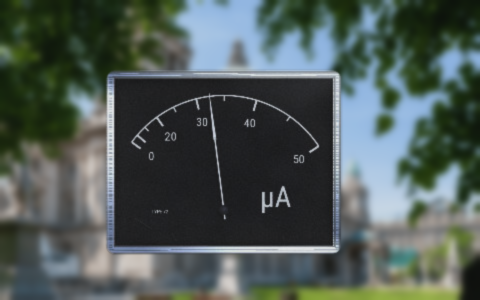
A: 32.5,µA
